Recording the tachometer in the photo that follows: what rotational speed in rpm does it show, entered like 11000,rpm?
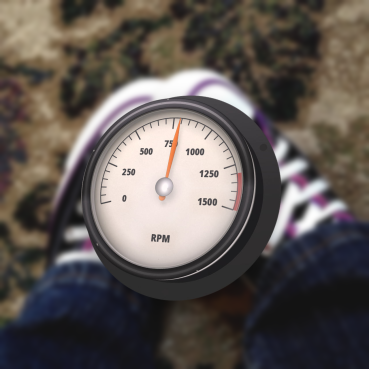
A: 800,rpm
